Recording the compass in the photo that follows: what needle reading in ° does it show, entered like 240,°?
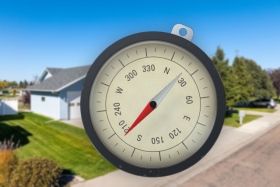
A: 200,°
